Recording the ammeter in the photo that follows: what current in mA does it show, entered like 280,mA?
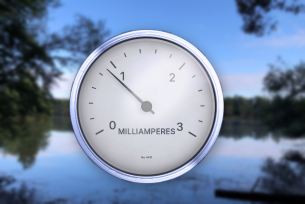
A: 0.9,mA
